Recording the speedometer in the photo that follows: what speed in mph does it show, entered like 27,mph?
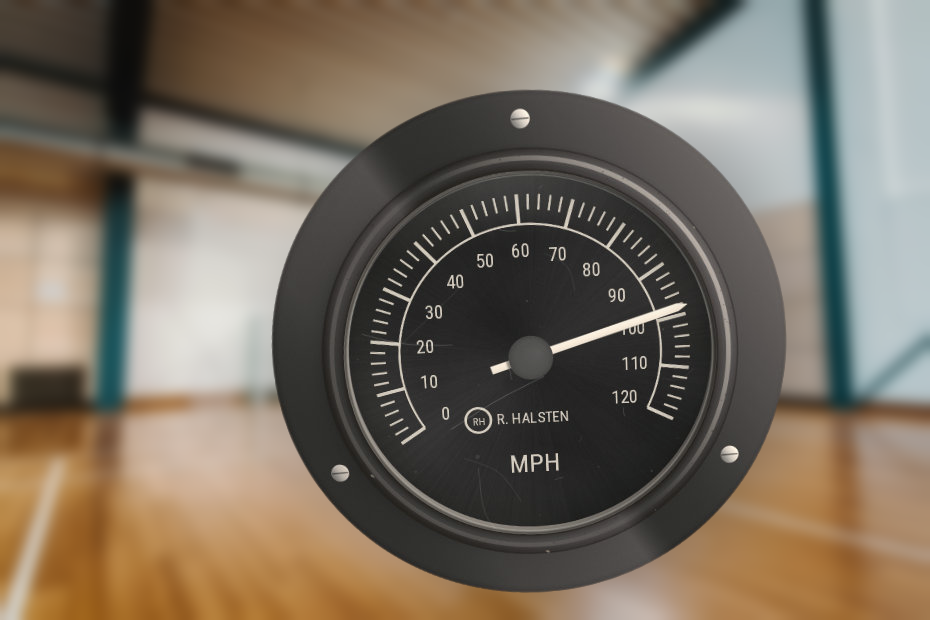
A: 98,mph
